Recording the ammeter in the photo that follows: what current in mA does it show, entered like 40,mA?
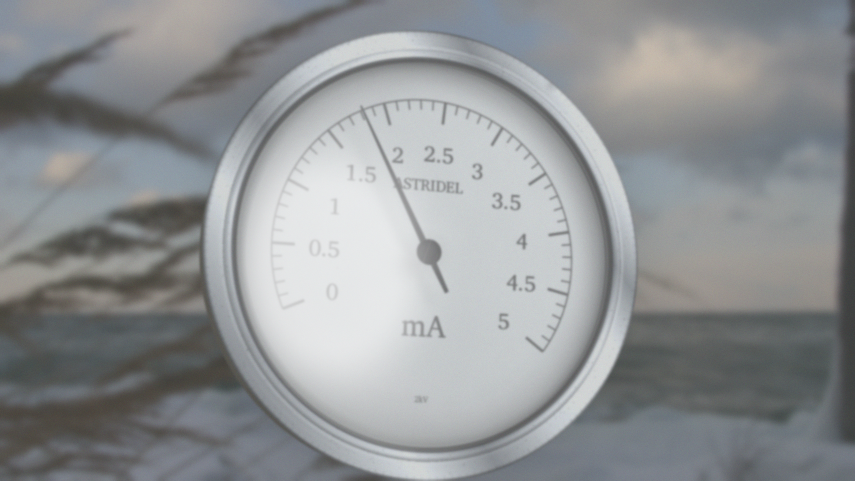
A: 1.8,mA
